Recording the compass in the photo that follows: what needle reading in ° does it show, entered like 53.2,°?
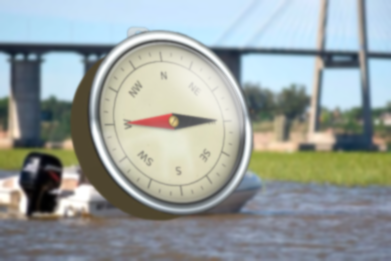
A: 270,°
